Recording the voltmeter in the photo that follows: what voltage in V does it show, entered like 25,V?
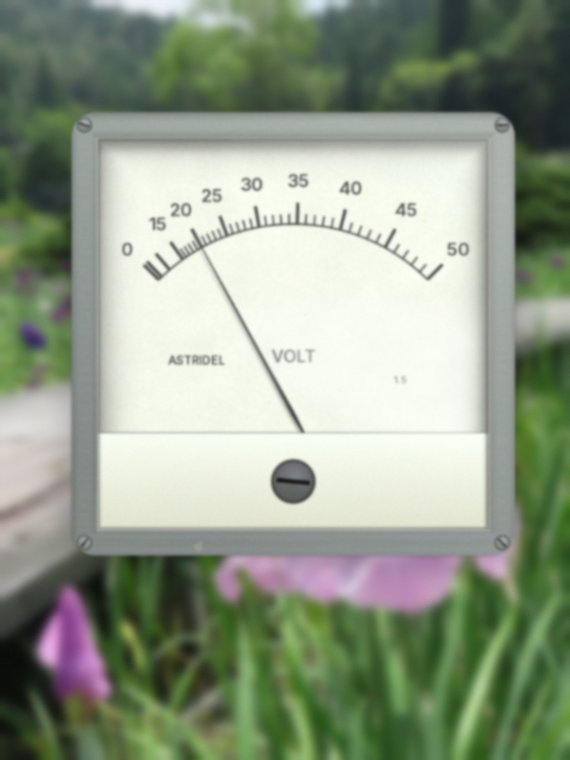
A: 20,V
